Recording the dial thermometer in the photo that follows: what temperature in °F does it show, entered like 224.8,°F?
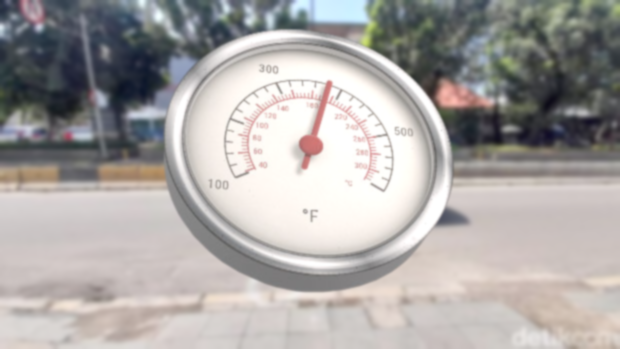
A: 380,°F
